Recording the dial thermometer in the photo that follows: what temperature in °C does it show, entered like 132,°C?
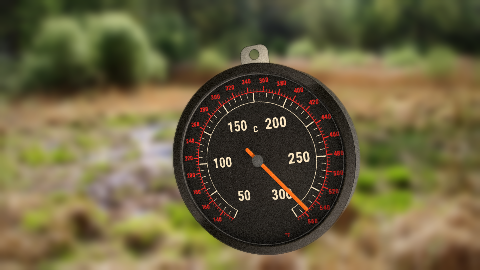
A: 290,°C
